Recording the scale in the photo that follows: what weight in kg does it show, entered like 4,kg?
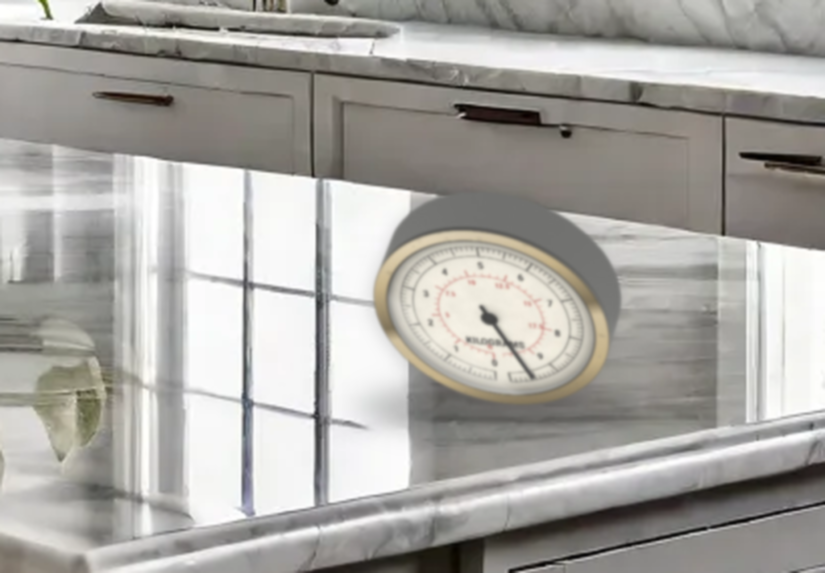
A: 9.5,kg
